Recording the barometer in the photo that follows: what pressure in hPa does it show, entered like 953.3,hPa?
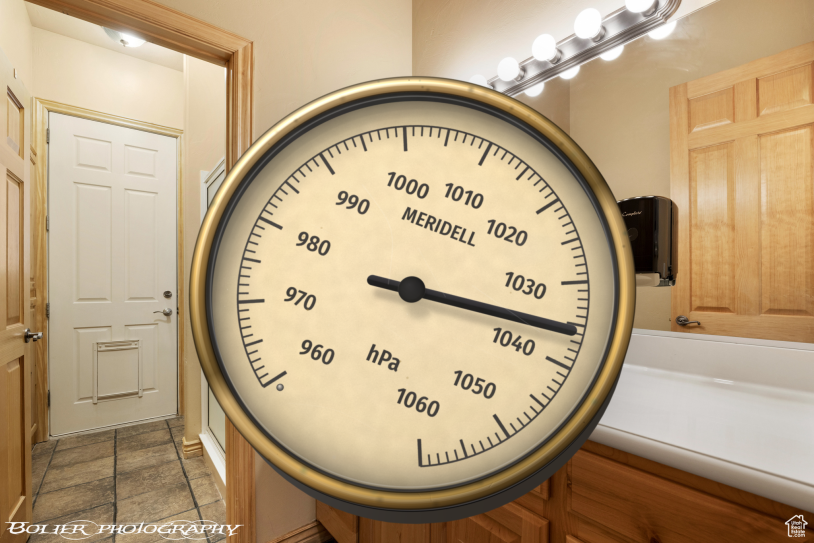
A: 1036,hPa
